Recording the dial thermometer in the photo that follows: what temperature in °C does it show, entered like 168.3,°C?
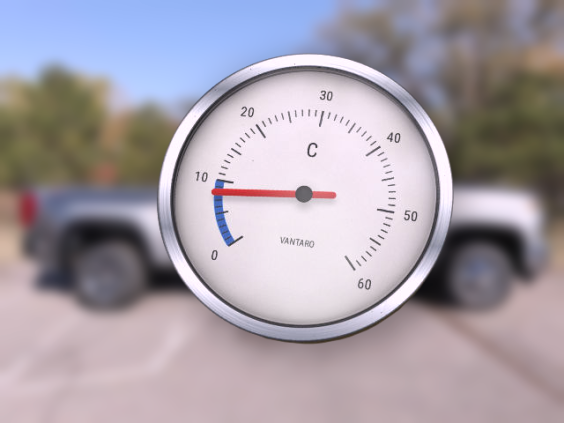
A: 8,°C
